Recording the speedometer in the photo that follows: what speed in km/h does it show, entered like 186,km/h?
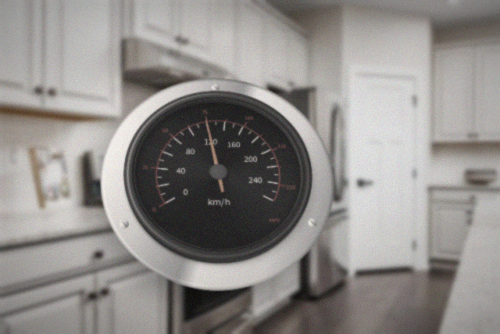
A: 120,km/h
